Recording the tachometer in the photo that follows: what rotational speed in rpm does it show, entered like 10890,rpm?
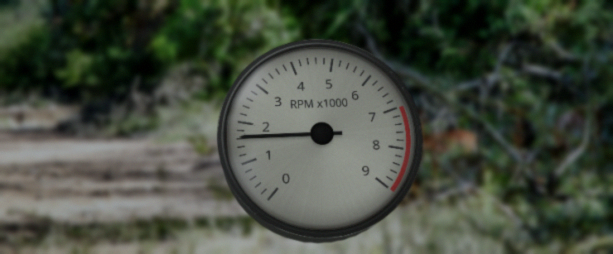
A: 1600,rpm
